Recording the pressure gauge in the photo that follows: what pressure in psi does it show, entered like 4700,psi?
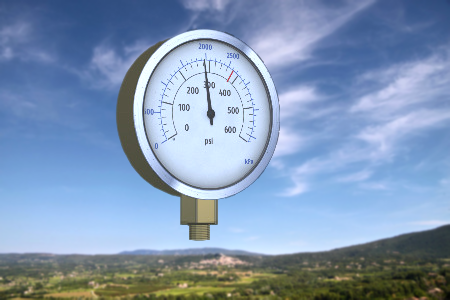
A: 280,psi
